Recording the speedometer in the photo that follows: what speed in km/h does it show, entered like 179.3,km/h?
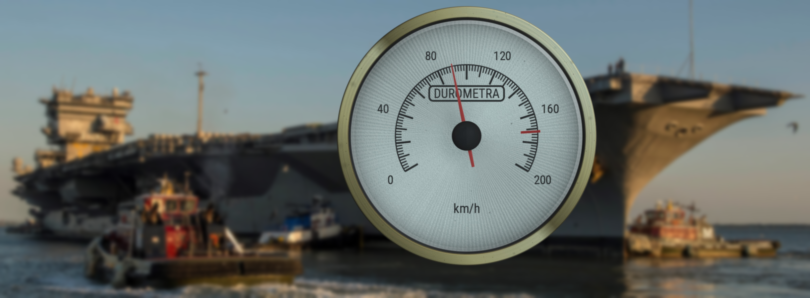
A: 90,km/h
